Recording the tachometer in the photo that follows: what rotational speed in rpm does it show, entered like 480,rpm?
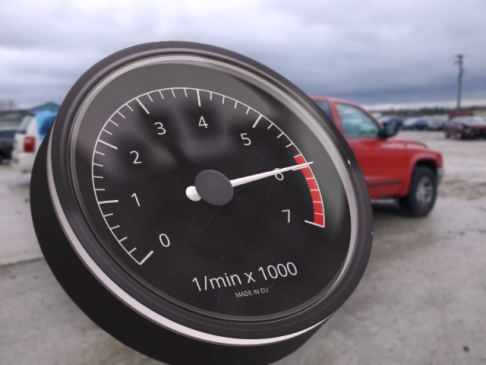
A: 6000,rpm
